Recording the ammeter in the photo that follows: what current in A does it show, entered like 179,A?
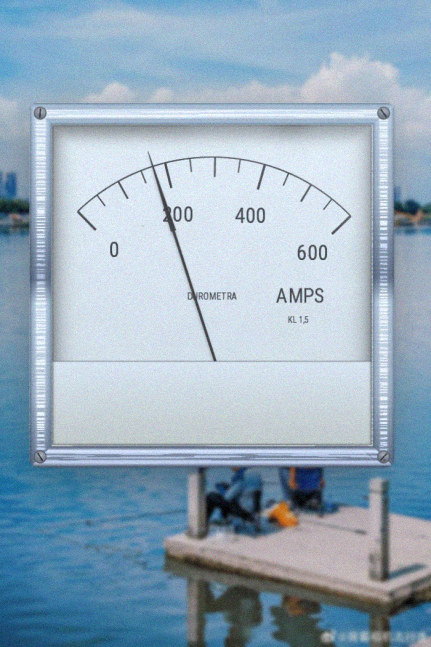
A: 175,A
